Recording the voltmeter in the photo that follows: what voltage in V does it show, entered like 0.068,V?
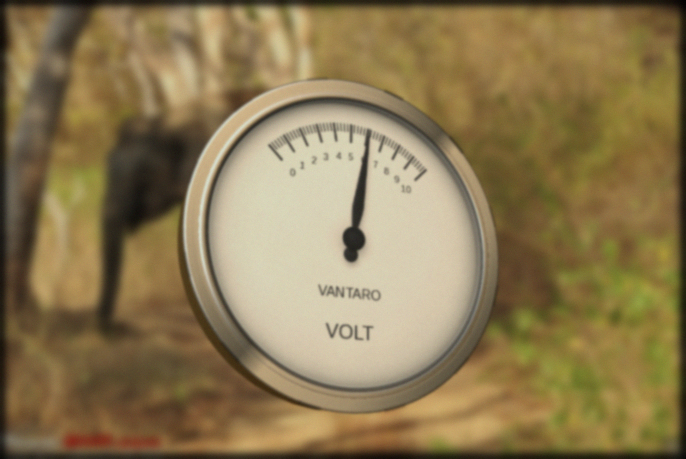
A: 6,V
